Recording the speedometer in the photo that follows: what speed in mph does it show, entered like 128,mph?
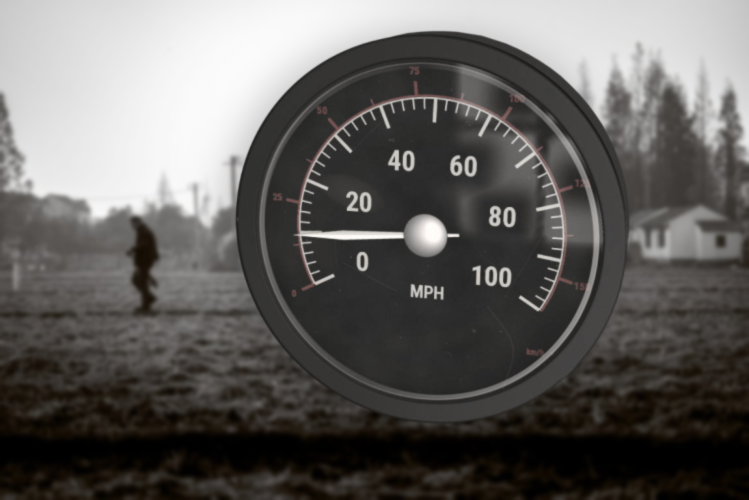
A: 10,mph
